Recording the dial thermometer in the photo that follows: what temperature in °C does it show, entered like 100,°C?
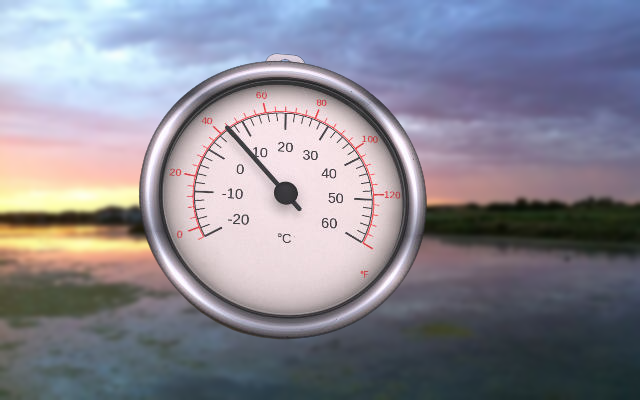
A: 6,°C
